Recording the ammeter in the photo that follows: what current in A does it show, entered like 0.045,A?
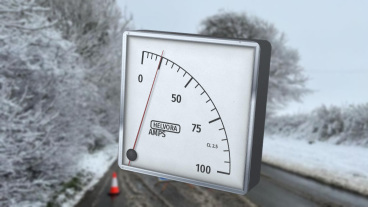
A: 25,A
